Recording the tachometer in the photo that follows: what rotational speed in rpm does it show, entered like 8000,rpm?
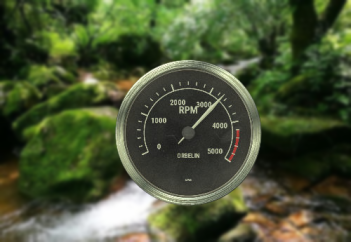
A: 3300,rpm
